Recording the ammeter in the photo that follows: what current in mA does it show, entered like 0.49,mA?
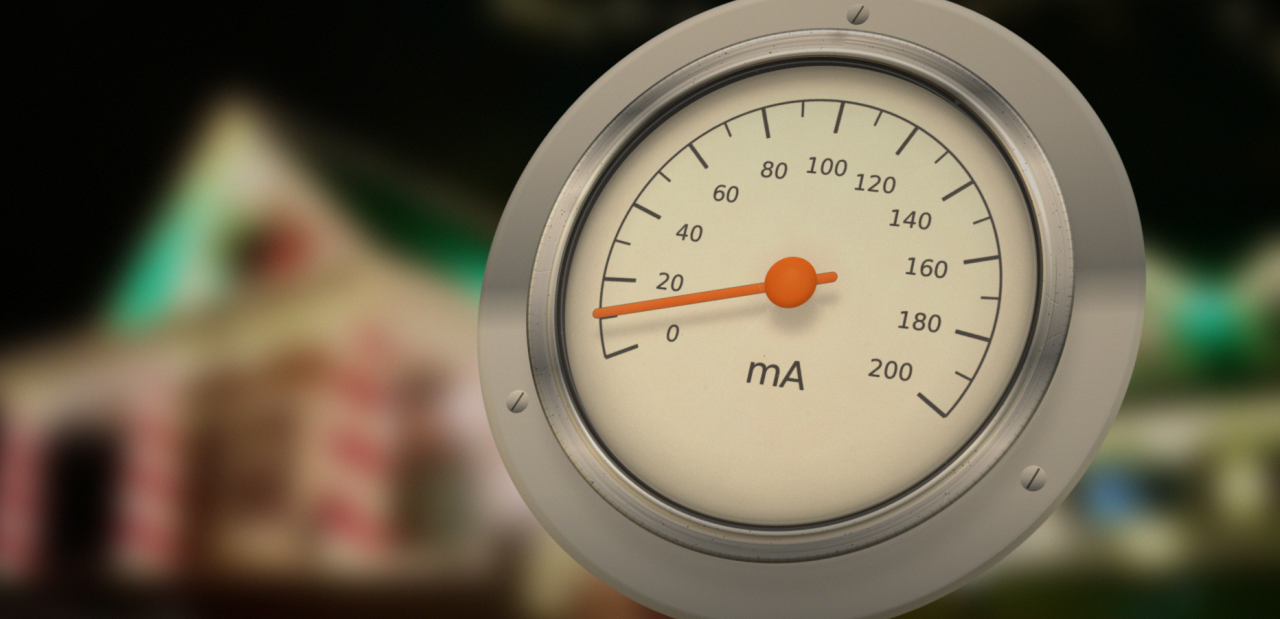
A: 10,mA
